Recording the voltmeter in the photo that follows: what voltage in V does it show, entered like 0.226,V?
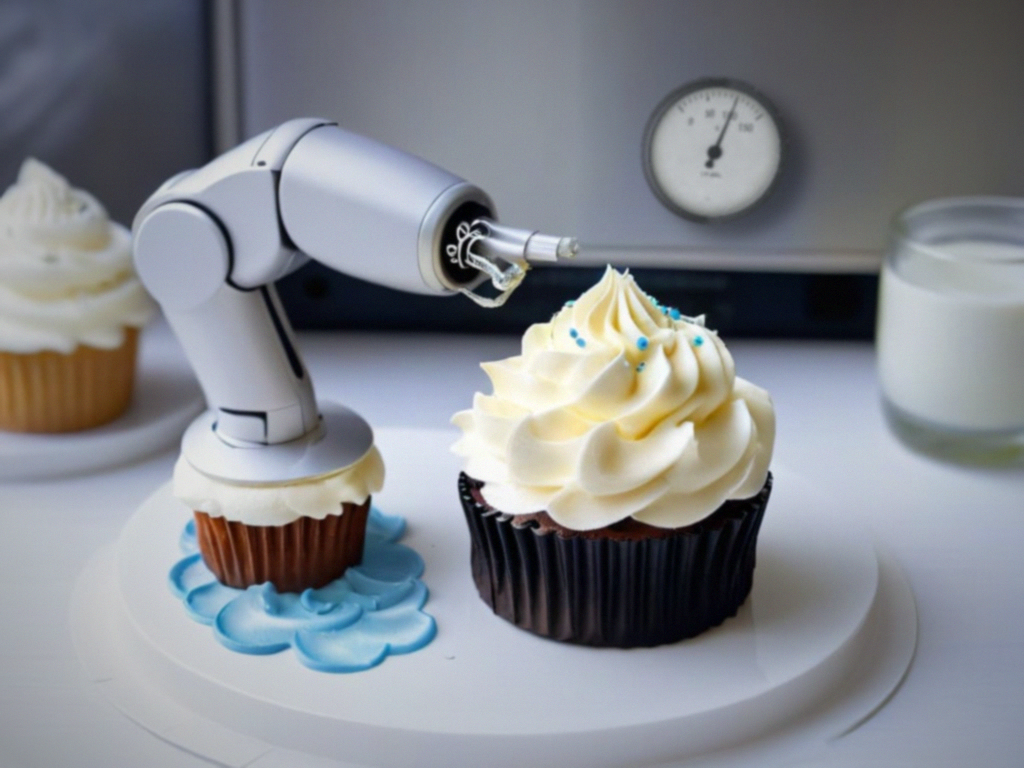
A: 100,V
